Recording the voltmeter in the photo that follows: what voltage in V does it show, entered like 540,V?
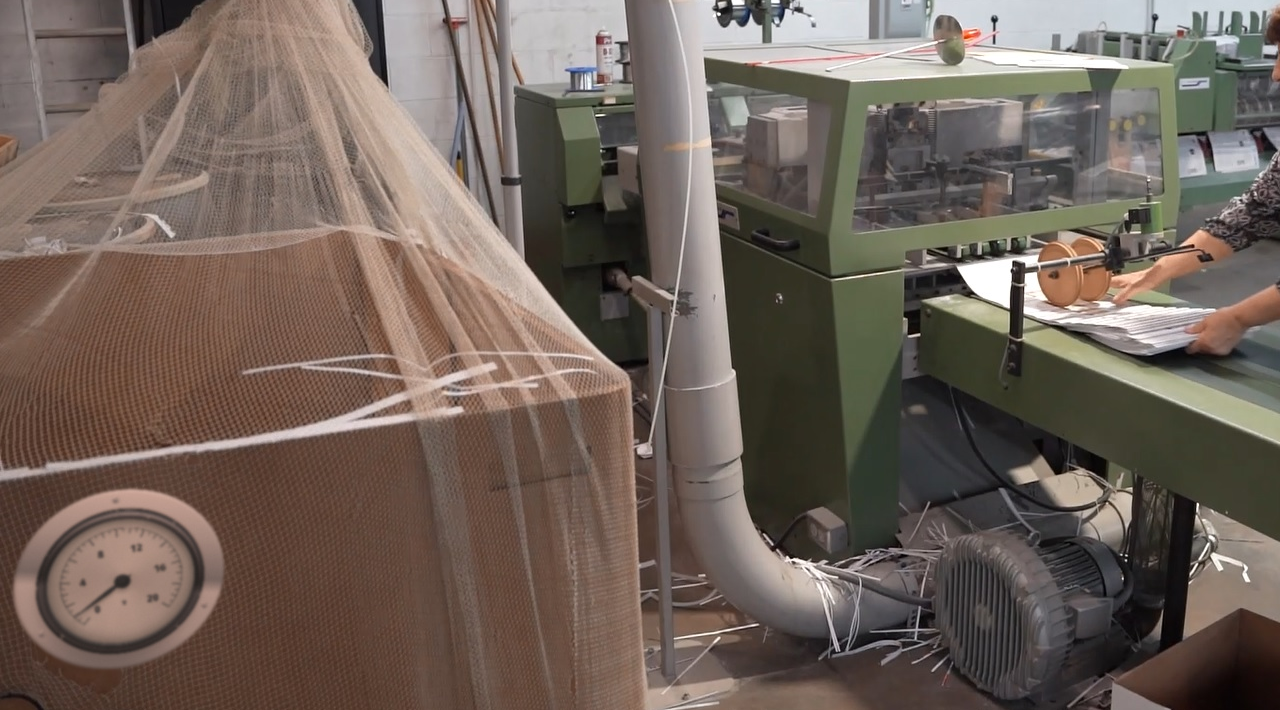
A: 1,V
